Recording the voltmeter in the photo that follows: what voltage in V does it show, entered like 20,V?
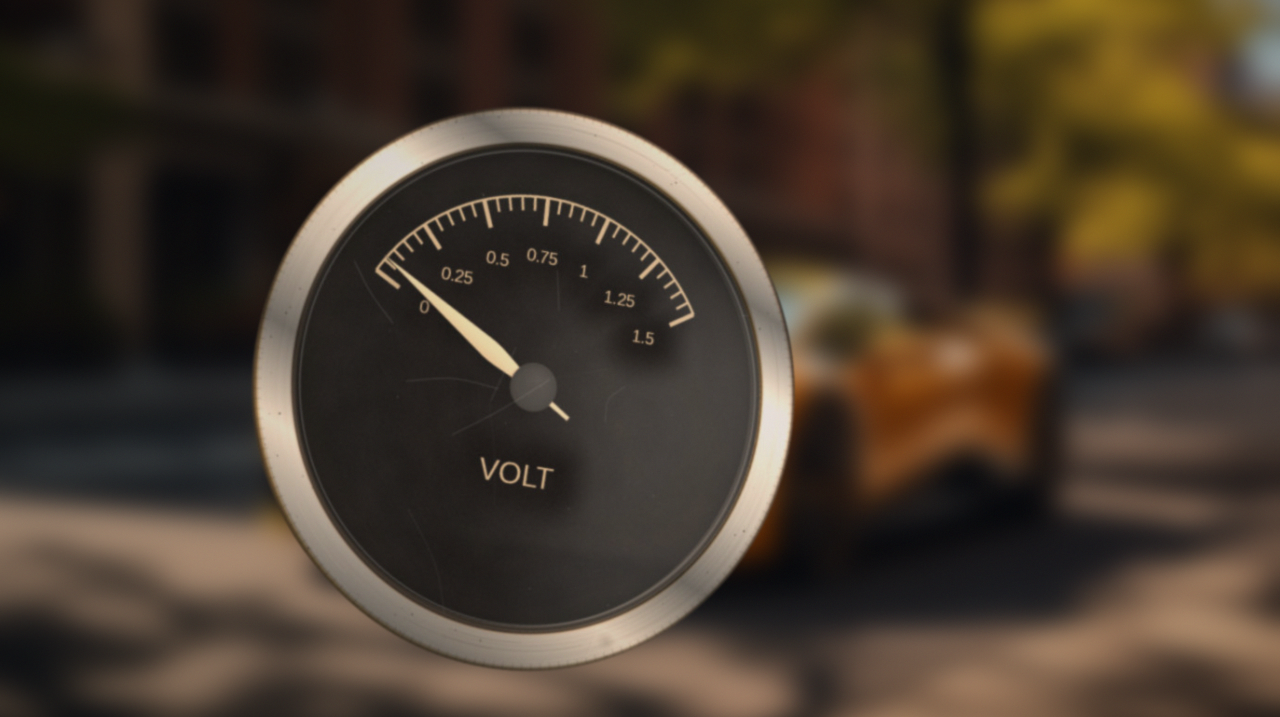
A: 0.05,V
